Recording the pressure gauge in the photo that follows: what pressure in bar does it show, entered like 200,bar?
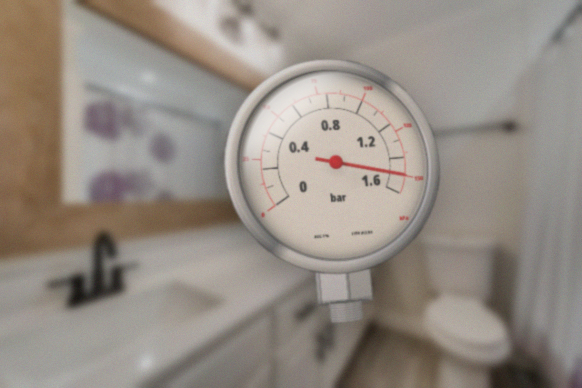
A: 1.5,bar
